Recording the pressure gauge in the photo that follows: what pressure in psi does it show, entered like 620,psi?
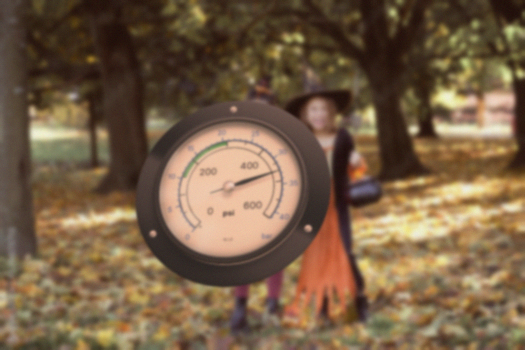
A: 475,psi
